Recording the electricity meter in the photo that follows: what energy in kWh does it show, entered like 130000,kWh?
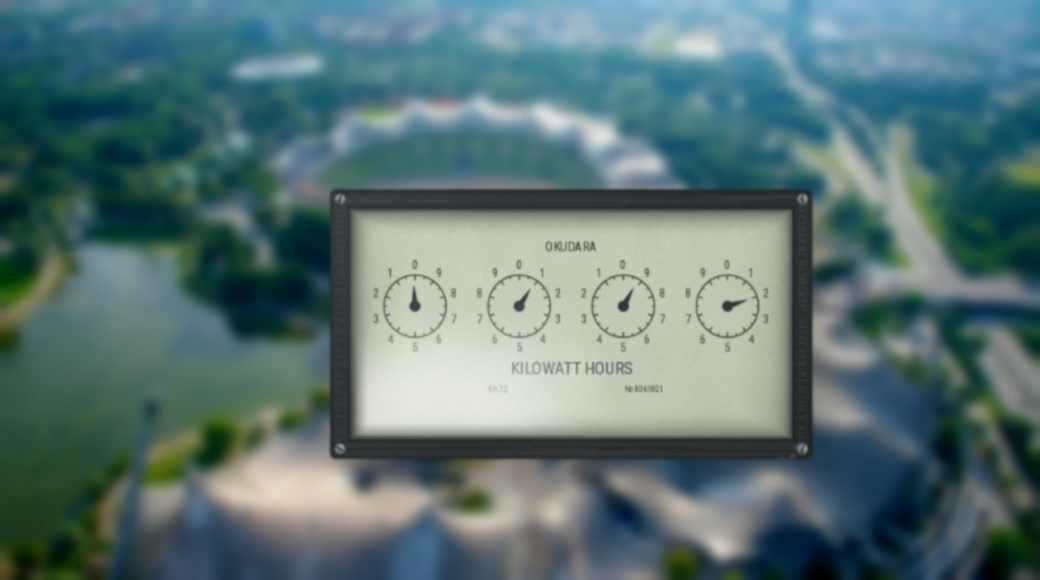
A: 92,kWh
